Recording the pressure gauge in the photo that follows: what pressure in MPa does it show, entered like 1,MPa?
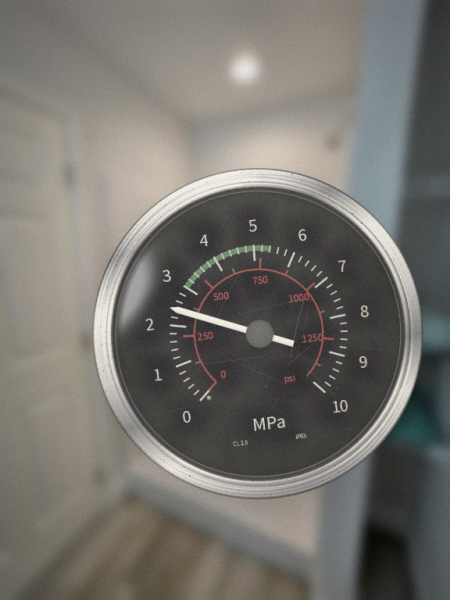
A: 2.4,MPa
